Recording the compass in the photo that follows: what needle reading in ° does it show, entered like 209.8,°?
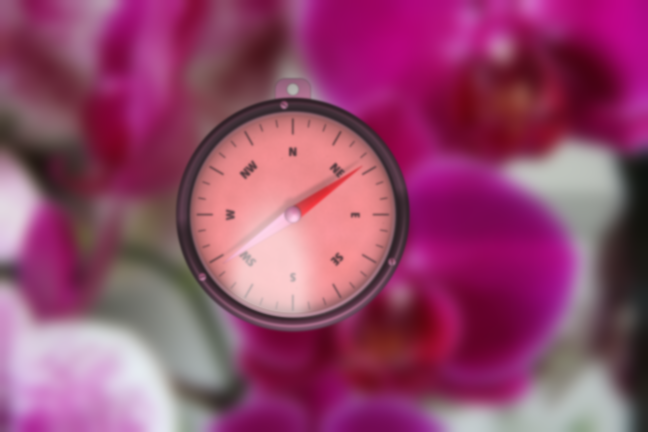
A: 55,°
